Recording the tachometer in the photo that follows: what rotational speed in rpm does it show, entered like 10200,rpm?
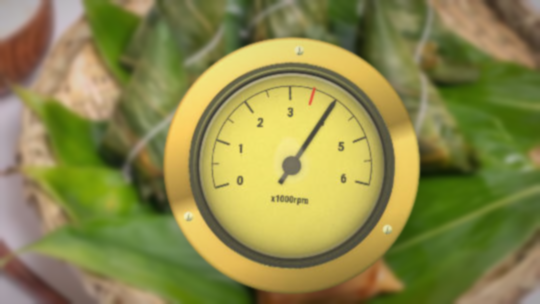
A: 4000,rpm
